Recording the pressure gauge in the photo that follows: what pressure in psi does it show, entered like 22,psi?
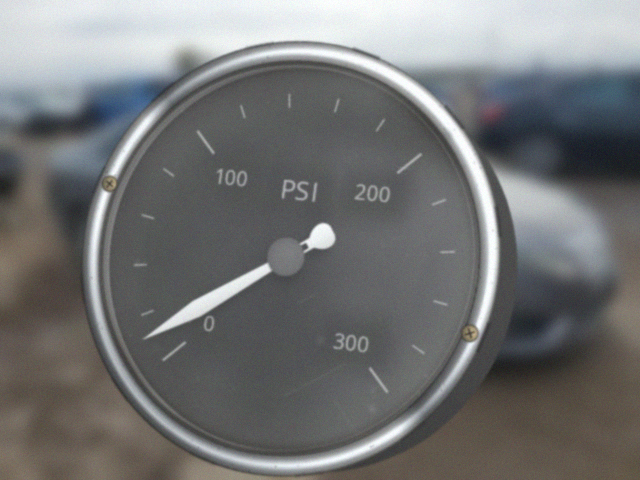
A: 10,psi
